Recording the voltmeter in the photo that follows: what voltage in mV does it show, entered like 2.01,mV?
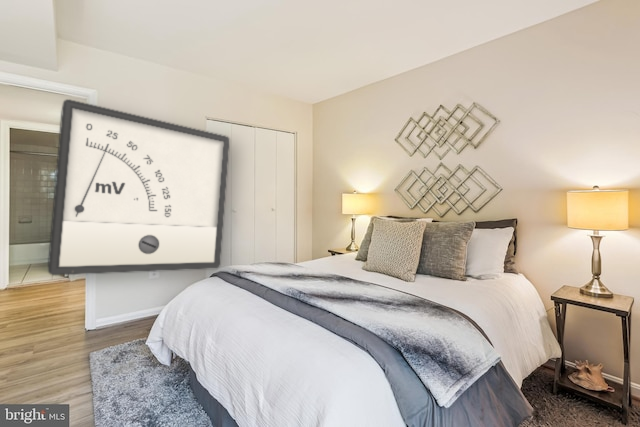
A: 25,mV
